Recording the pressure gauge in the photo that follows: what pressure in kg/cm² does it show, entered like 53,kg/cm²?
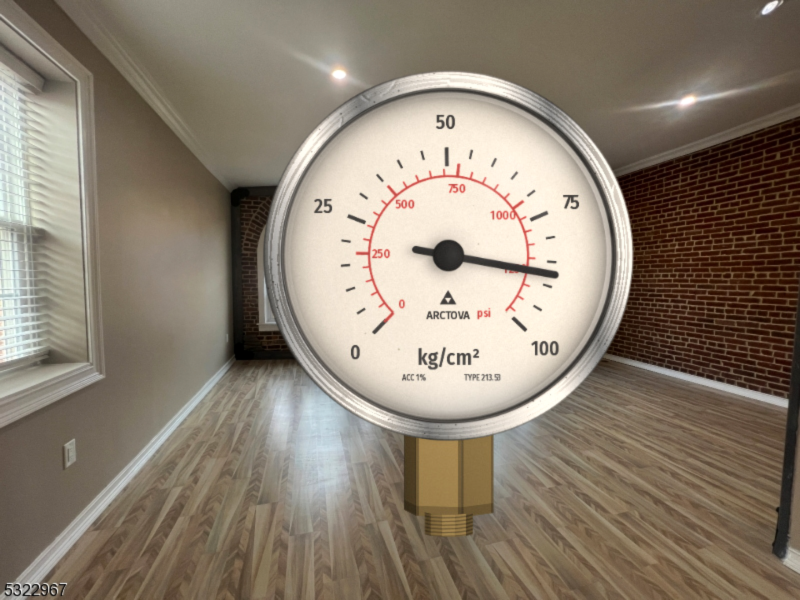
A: 87.5,kg/cm²
